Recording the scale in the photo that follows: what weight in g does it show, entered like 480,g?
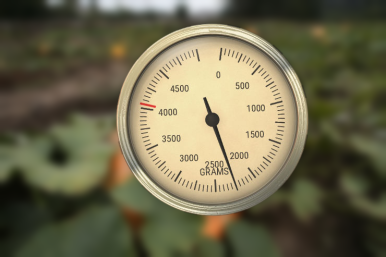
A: 2250,g
